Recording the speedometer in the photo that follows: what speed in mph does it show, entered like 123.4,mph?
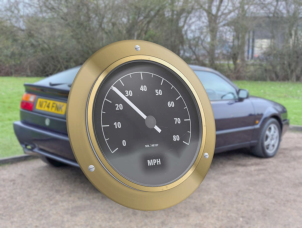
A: 25,mph
